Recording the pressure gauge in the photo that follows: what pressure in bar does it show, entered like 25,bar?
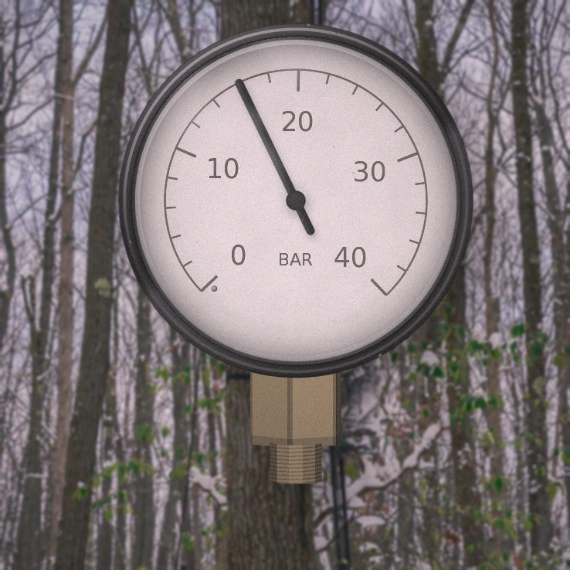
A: 16,bar
